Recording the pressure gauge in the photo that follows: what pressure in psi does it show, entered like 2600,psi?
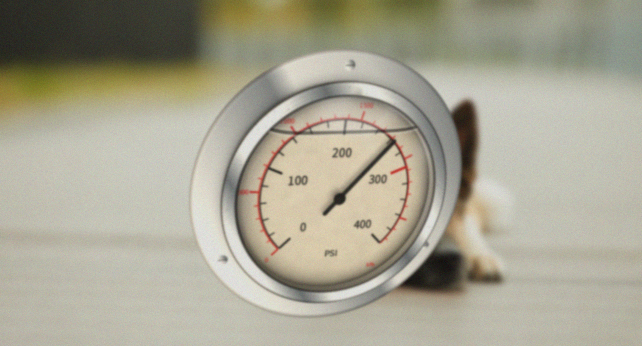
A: 260,psi
